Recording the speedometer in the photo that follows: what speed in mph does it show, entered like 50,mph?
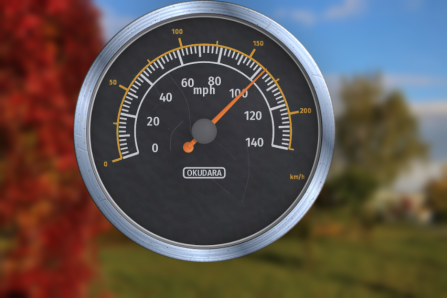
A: 102,mph
